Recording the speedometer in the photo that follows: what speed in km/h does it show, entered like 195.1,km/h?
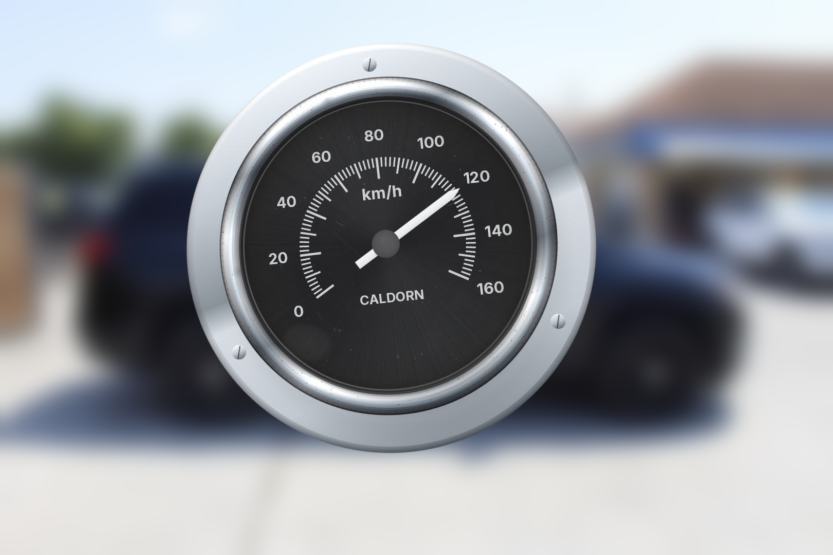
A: 120,km/h
